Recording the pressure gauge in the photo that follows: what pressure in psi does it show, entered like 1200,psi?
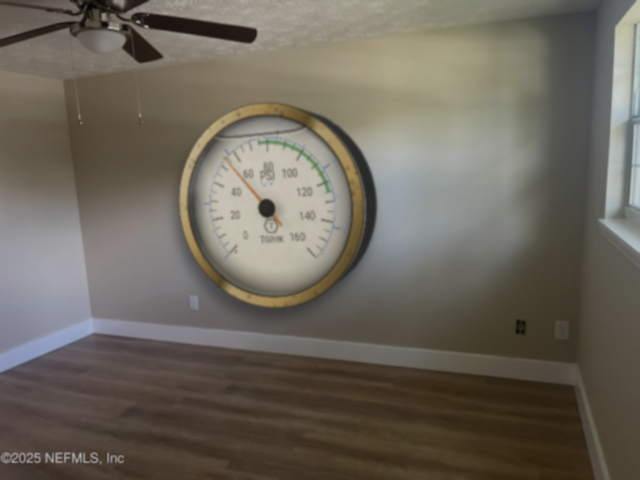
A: 55,psi
